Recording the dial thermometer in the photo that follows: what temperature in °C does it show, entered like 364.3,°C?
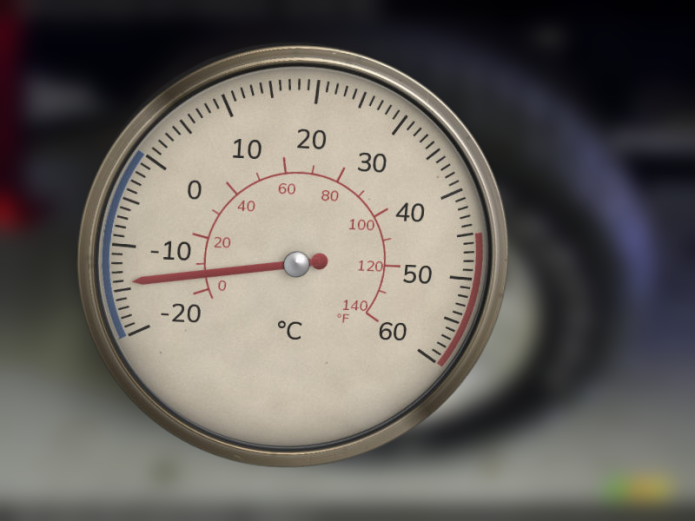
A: -14,°C
